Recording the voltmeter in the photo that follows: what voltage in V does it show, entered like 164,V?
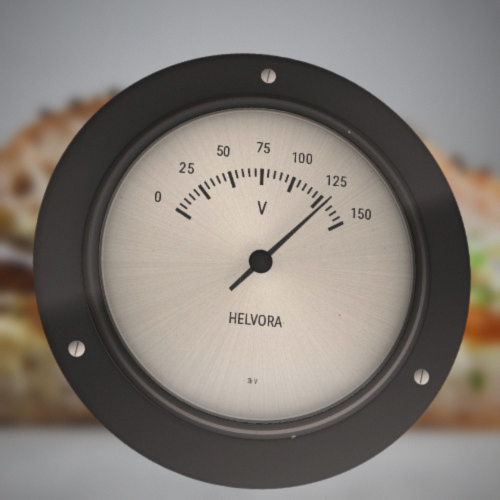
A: 130,V
